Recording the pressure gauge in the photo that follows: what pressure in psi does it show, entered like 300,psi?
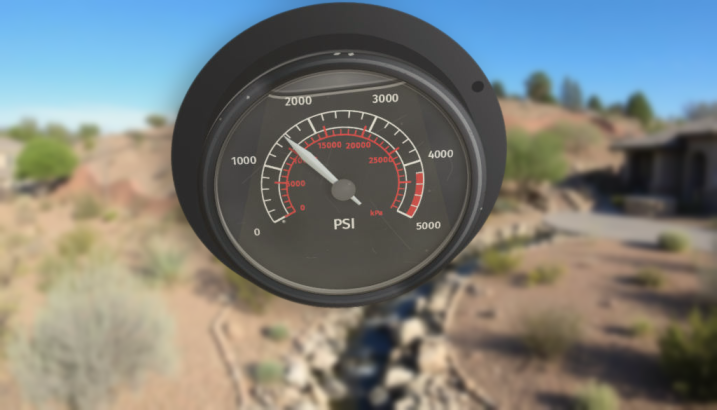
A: 1600,psi
